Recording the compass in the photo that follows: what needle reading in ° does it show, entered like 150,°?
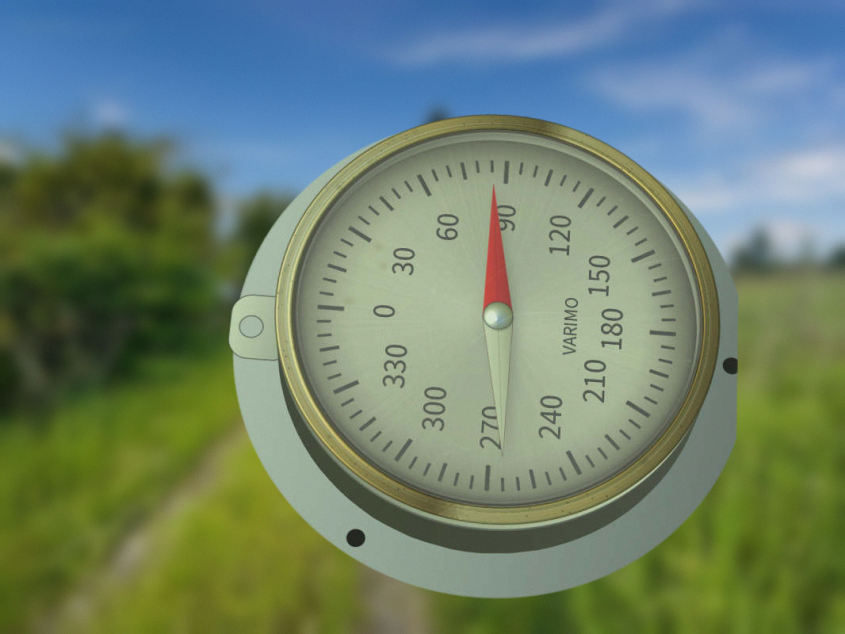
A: 85,°
